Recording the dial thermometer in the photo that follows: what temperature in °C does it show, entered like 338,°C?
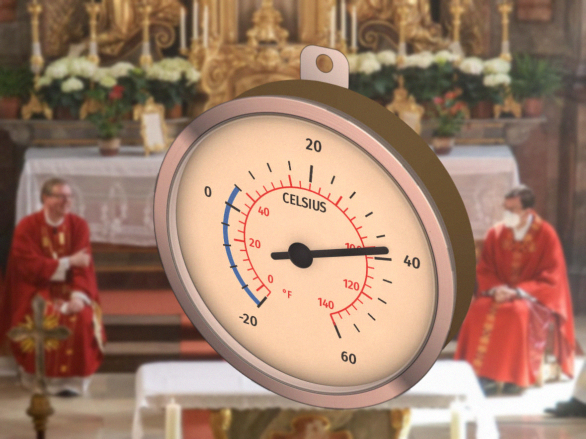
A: 38,°C
